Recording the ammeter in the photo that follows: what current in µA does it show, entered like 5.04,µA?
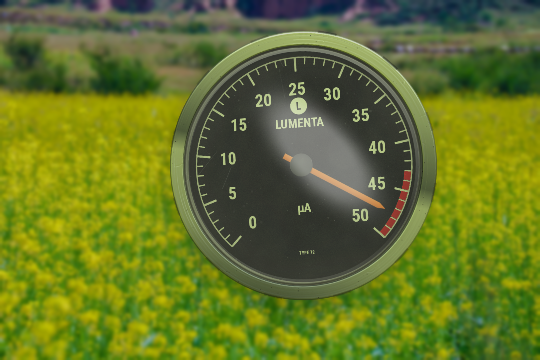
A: 47.5,µA
